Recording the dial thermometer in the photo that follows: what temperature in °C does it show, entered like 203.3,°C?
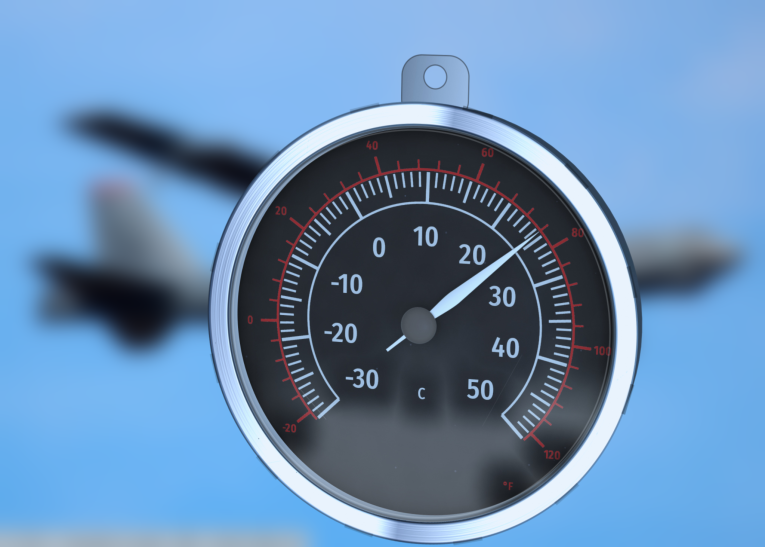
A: 24.5,°C
